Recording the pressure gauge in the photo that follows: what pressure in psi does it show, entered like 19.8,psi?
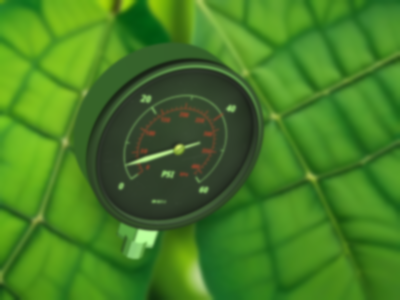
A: 5,psi
